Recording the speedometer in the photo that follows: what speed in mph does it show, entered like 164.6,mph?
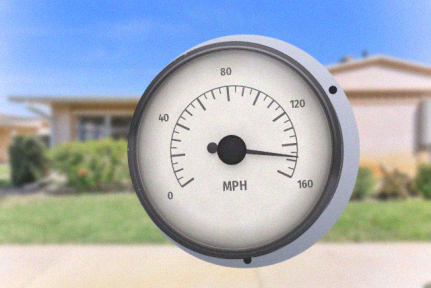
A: 147.5,mph
